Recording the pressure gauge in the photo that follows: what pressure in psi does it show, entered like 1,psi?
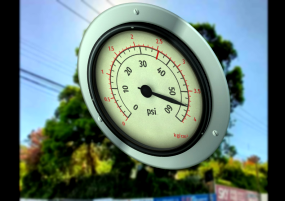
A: 54,psi
